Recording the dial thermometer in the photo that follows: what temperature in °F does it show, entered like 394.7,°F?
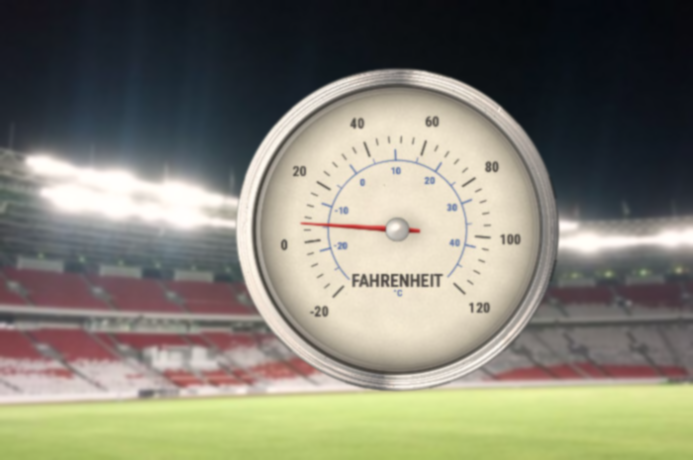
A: 6,°F
